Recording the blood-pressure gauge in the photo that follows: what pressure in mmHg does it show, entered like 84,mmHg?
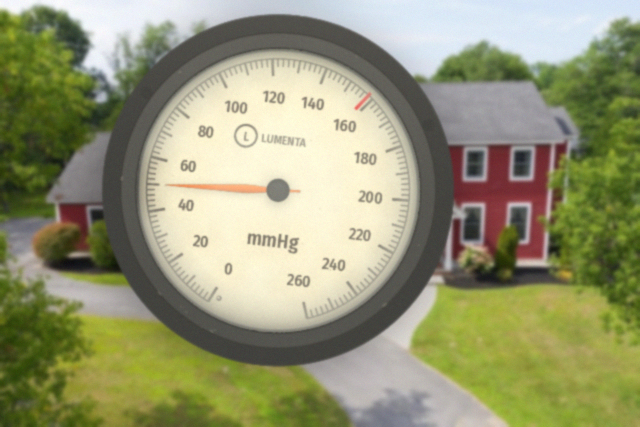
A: 50,mmHg
